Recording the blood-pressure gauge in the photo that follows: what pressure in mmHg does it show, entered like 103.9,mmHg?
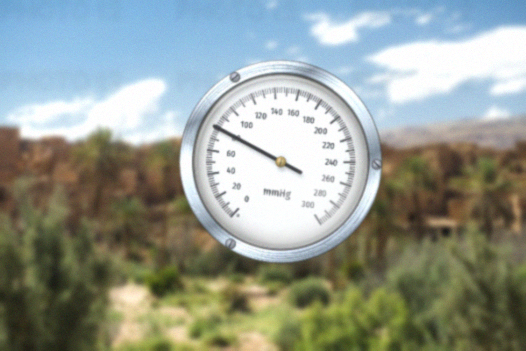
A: 80,mmHg
